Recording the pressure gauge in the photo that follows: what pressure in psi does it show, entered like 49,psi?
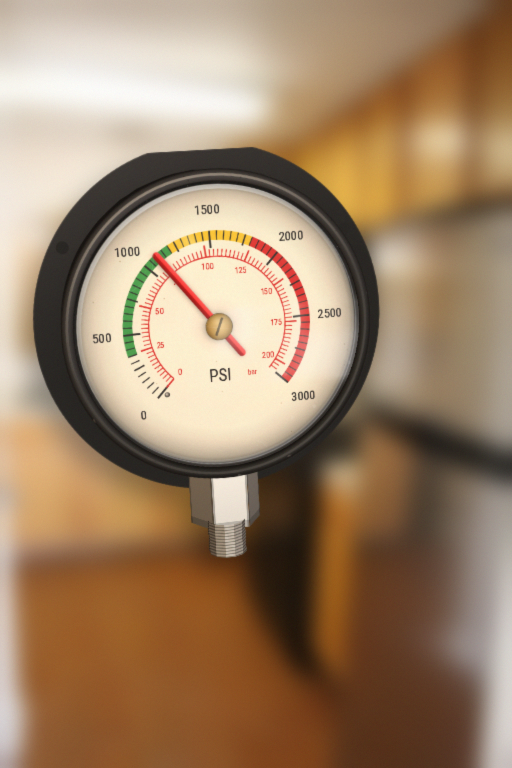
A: 1100,psi
